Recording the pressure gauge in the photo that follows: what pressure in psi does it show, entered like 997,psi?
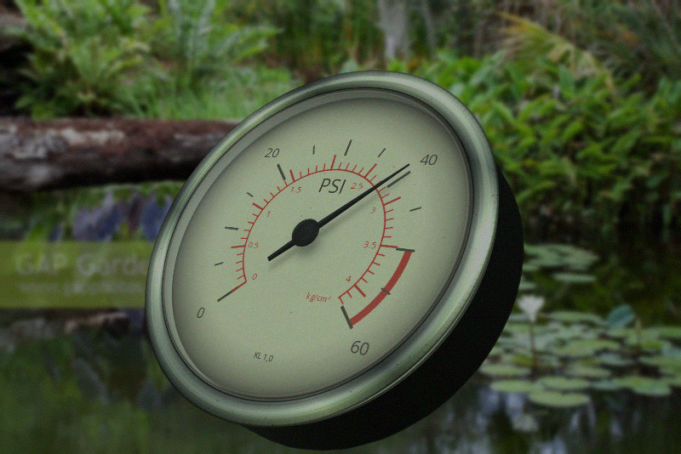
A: 40,psi
